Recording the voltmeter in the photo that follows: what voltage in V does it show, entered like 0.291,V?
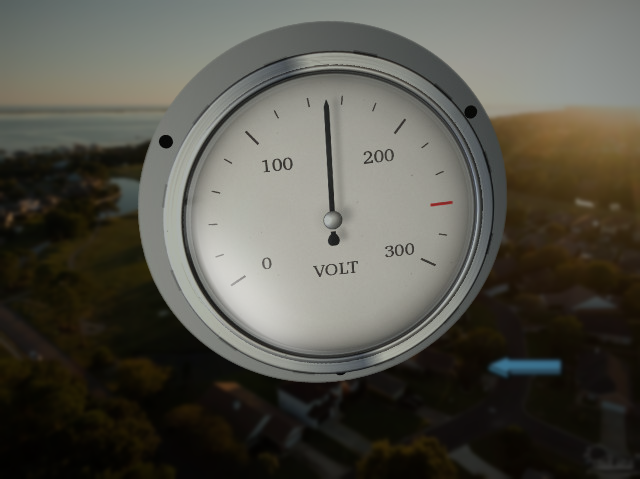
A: 150,V
